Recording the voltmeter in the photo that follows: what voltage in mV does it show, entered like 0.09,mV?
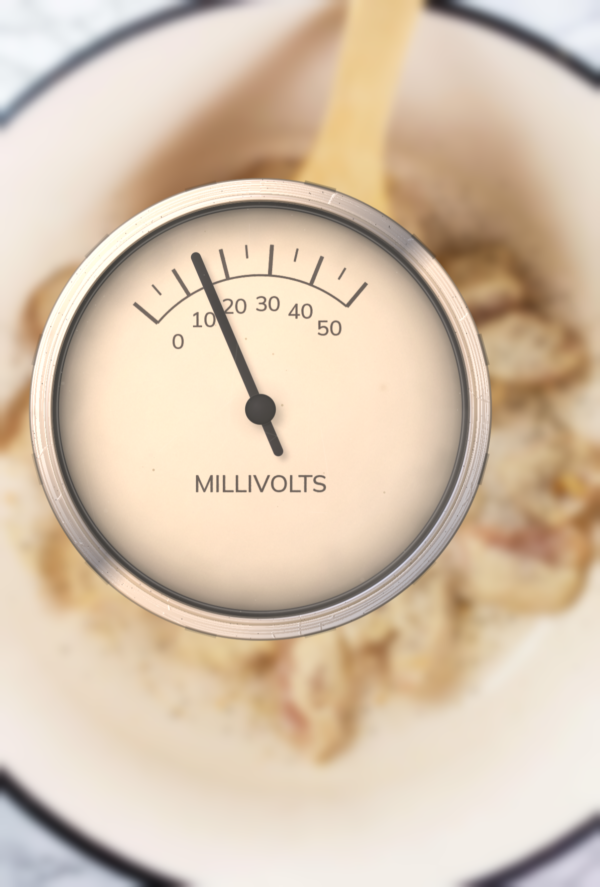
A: 15,mV
